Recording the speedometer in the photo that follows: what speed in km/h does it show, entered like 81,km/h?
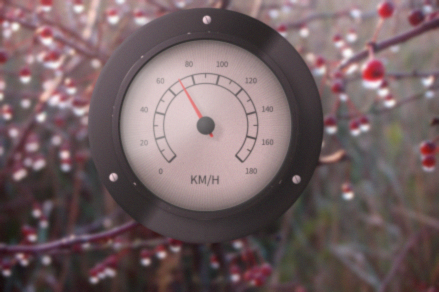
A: 70,km/h
